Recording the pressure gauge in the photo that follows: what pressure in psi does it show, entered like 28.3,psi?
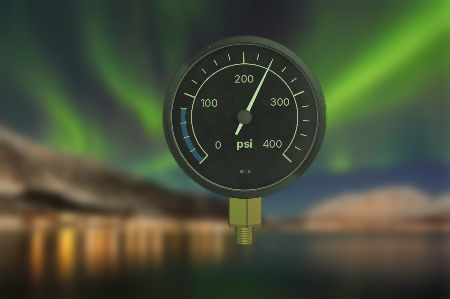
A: 240,psi
